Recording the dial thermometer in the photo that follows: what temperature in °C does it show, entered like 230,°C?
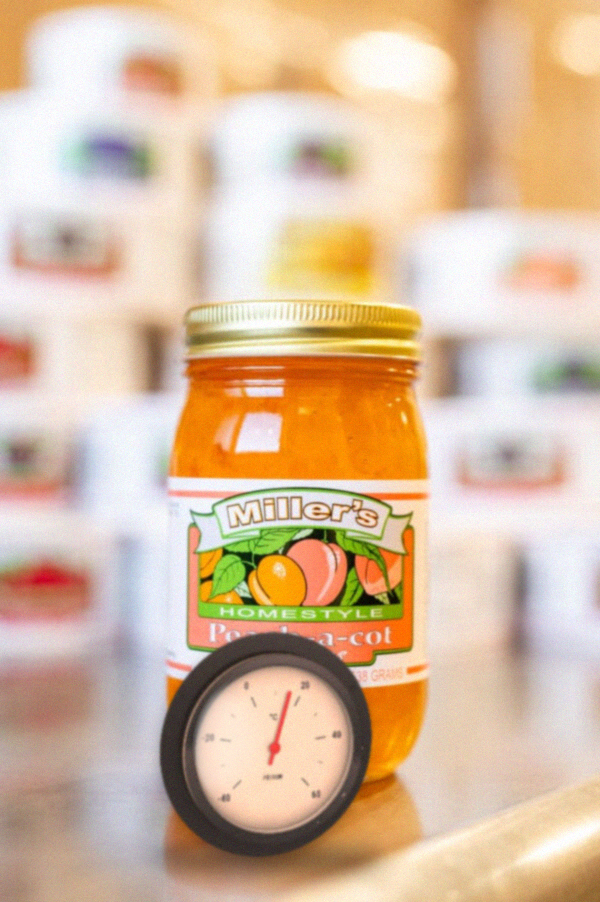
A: 15,°C
